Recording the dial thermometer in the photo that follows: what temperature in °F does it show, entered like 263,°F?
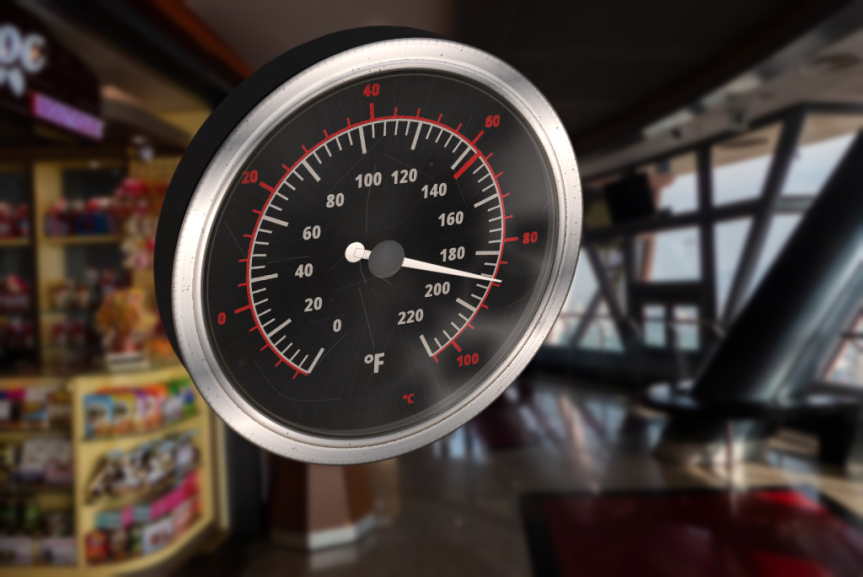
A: 188,°F
